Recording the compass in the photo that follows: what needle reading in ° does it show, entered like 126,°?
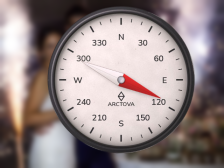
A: 115,°
